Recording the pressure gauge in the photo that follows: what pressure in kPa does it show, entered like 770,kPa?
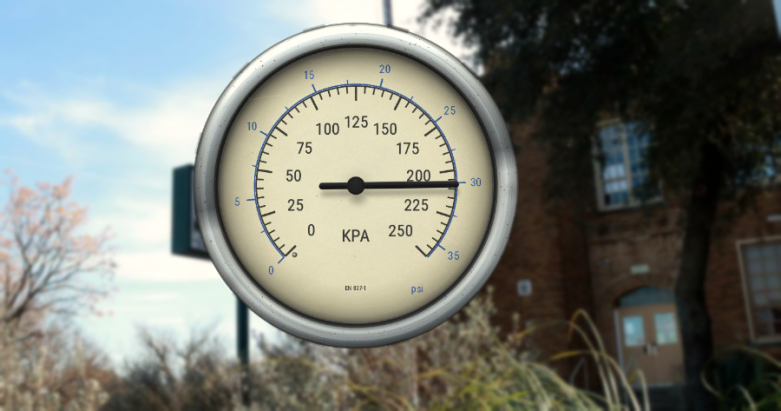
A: 207.5,kPa
